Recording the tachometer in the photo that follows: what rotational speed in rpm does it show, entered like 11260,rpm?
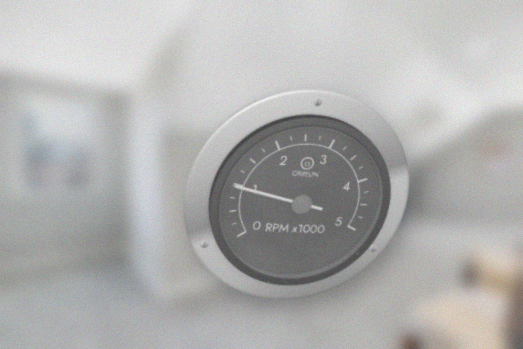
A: 1000,rpm
